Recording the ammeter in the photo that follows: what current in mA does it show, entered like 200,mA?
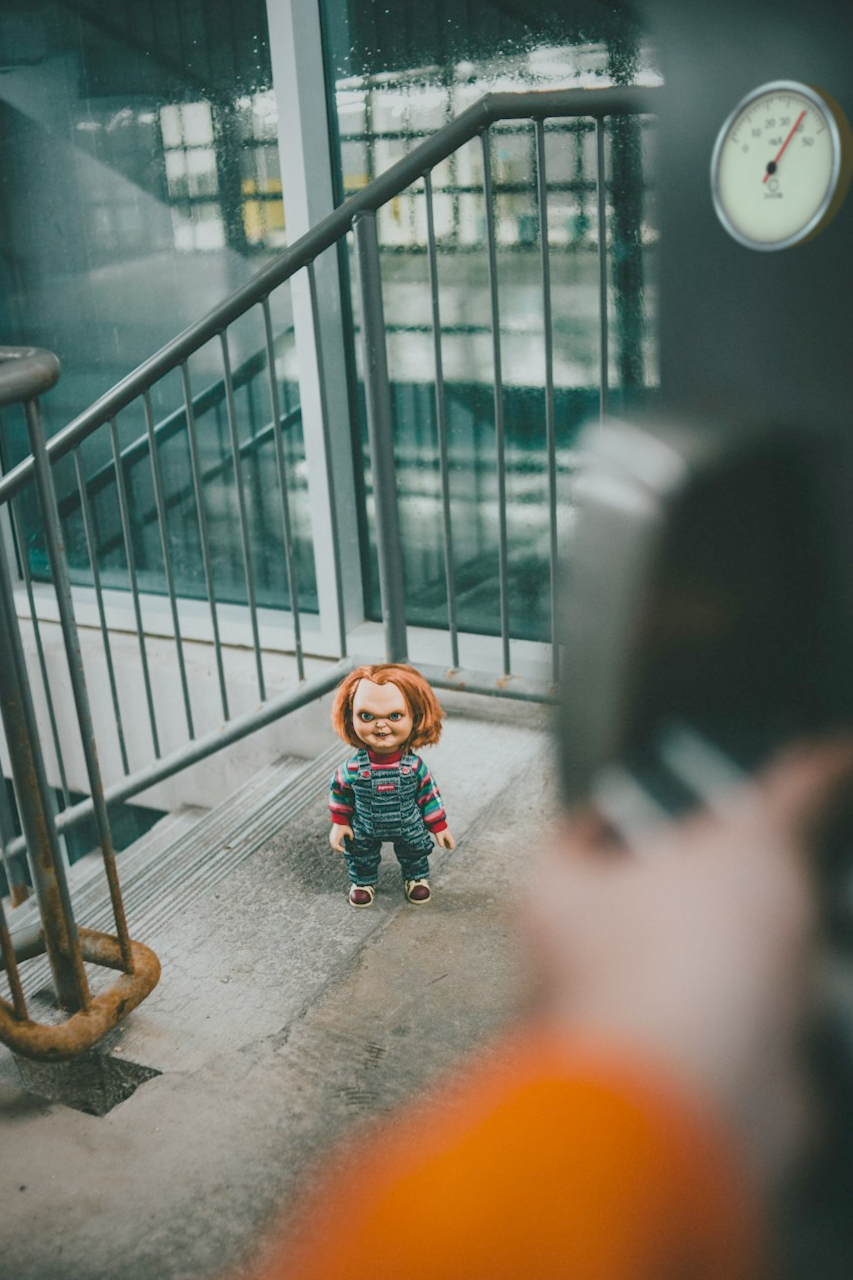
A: 40,mA
